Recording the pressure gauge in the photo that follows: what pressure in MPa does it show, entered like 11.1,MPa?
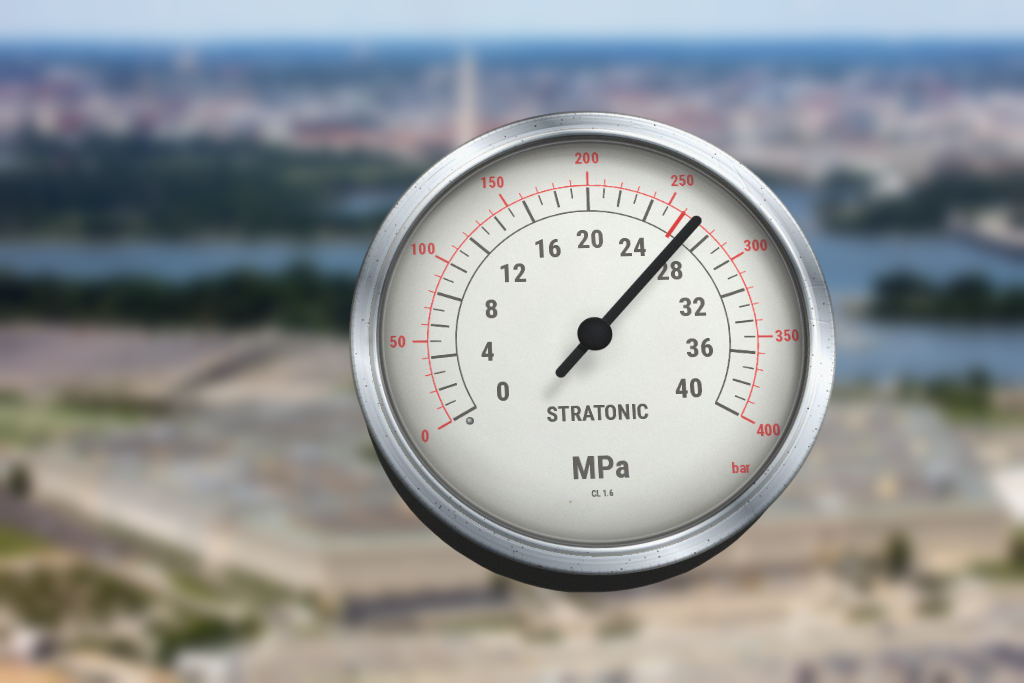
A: 27,MPa
